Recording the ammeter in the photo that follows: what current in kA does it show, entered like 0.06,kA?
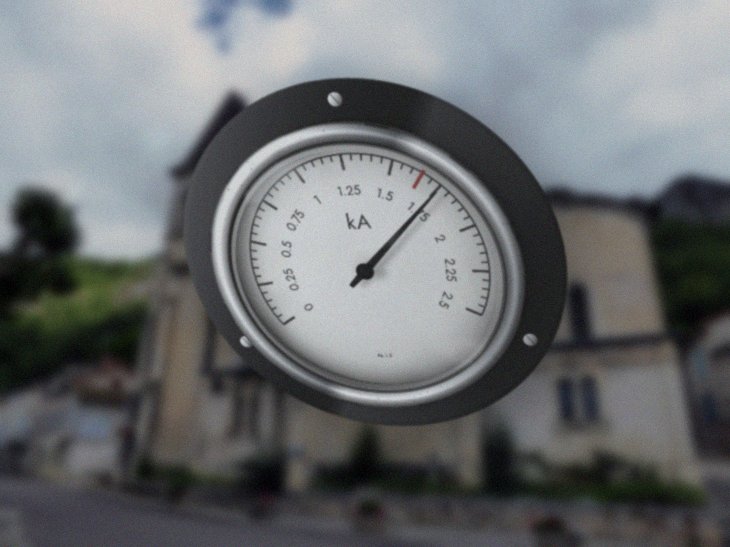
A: 1.75,kA
